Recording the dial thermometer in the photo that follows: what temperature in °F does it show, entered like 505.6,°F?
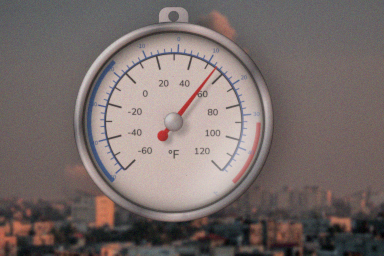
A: 55,°F
